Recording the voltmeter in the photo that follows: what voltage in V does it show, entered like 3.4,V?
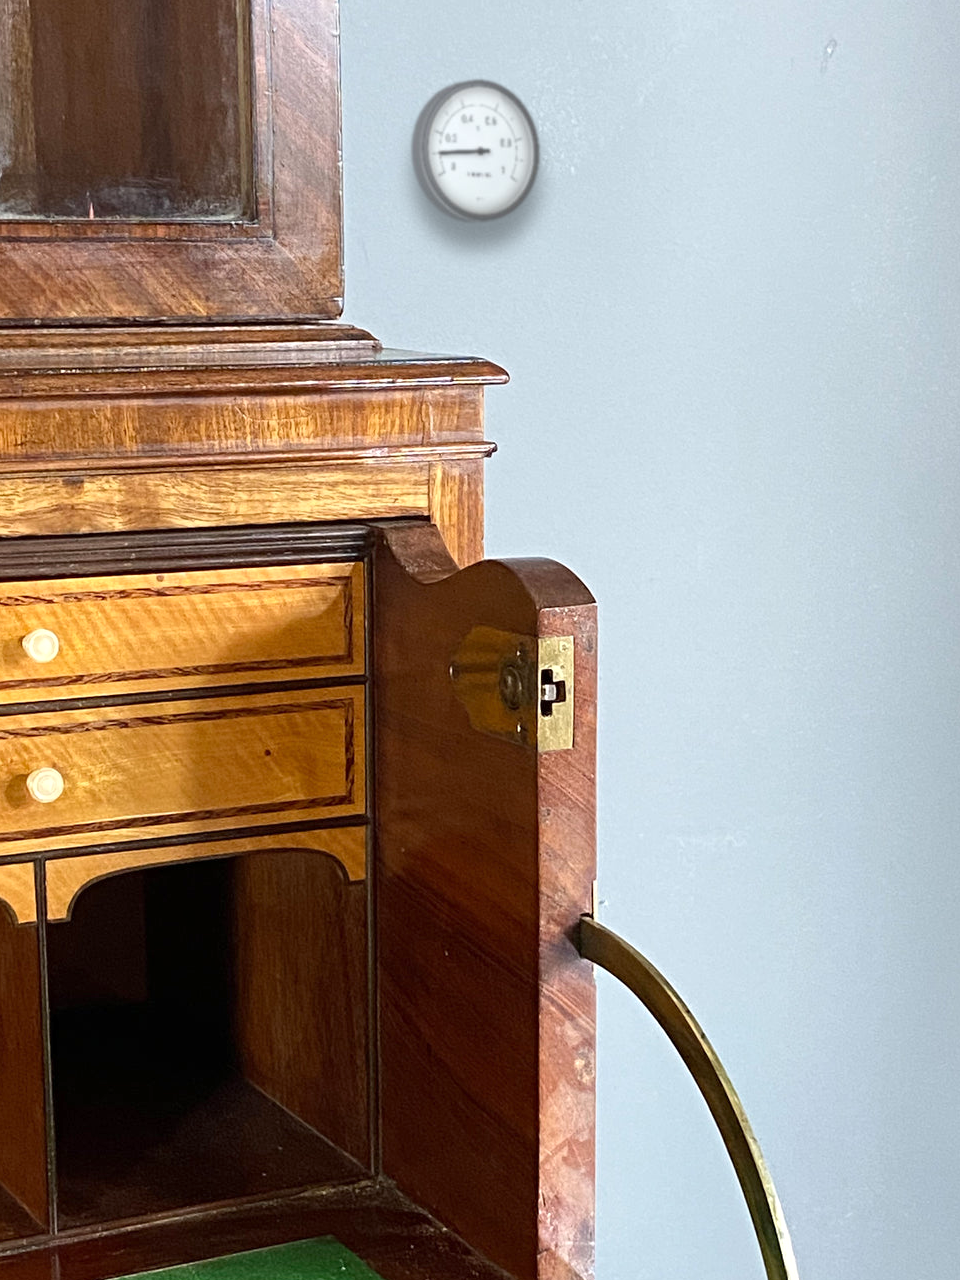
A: 0.1,V
